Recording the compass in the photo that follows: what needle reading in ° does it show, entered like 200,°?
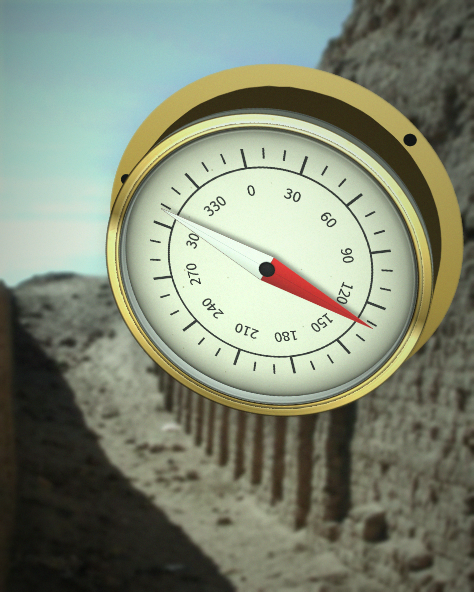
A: 130,°
